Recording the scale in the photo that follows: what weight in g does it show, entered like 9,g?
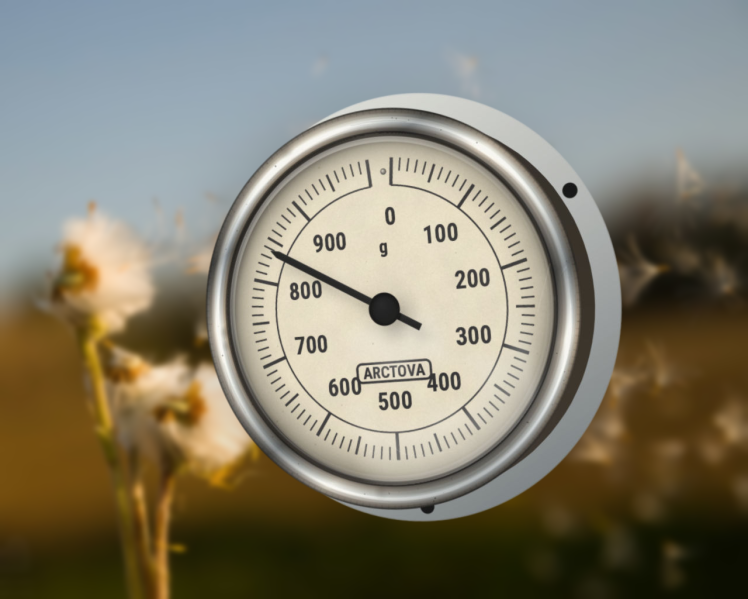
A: 840,g
